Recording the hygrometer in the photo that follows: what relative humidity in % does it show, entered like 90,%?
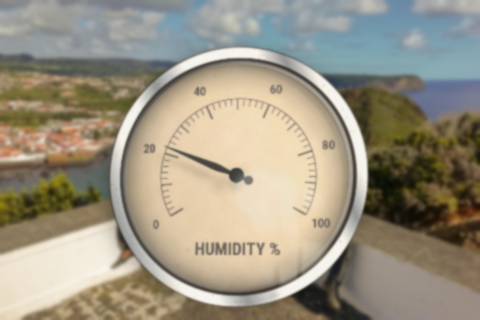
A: 22,%
